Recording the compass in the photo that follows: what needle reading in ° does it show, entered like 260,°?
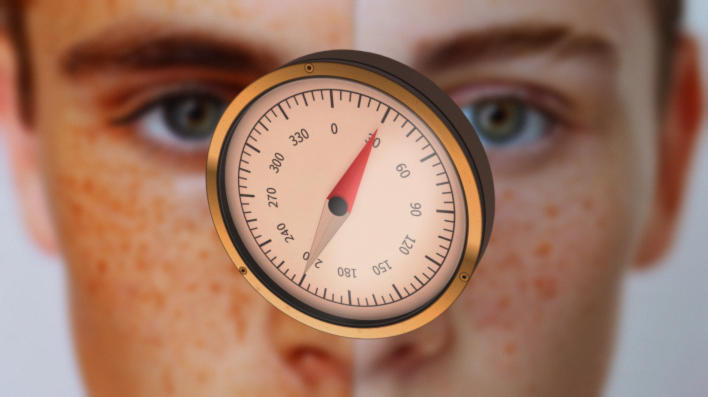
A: 30,°
